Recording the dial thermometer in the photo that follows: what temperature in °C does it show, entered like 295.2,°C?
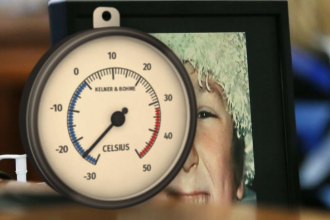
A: -25,°C
